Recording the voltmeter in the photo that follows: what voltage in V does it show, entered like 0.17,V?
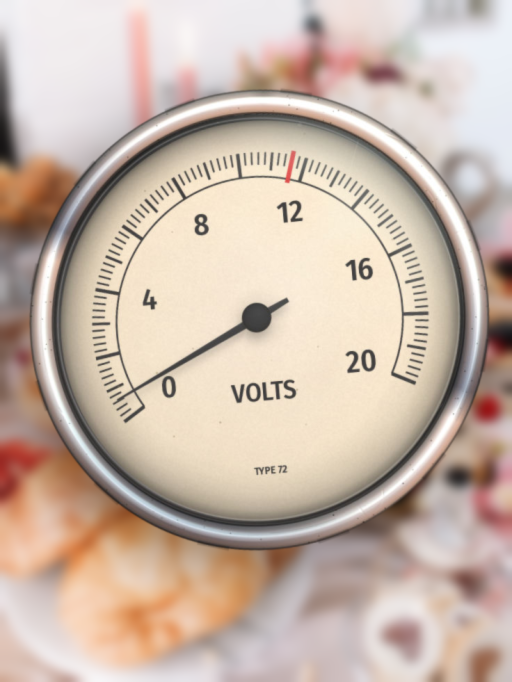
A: 0.6,V
